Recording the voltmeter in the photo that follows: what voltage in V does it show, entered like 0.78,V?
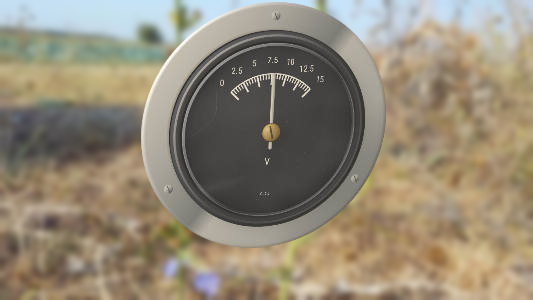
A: 7.5,V
